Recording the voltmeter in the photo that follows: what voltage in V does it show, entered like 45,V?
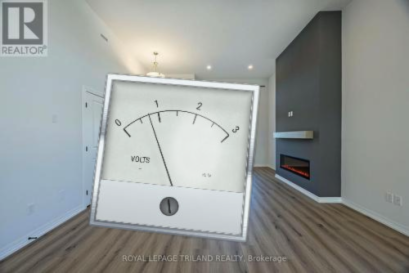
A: 0.75,V
